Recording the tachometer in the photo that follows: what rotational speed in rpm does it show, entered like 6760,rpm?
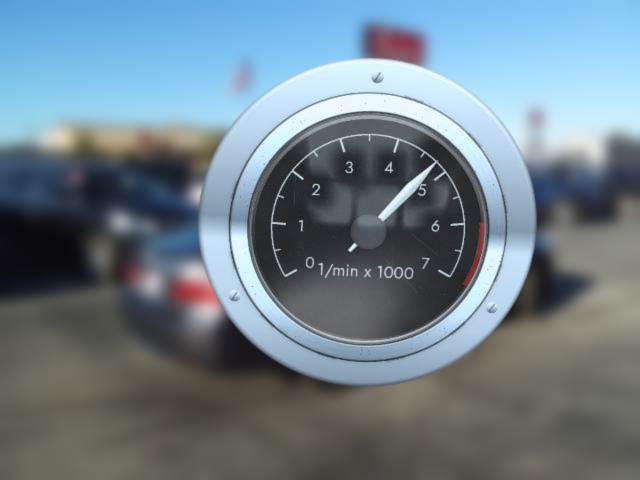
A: 4750,rpm
